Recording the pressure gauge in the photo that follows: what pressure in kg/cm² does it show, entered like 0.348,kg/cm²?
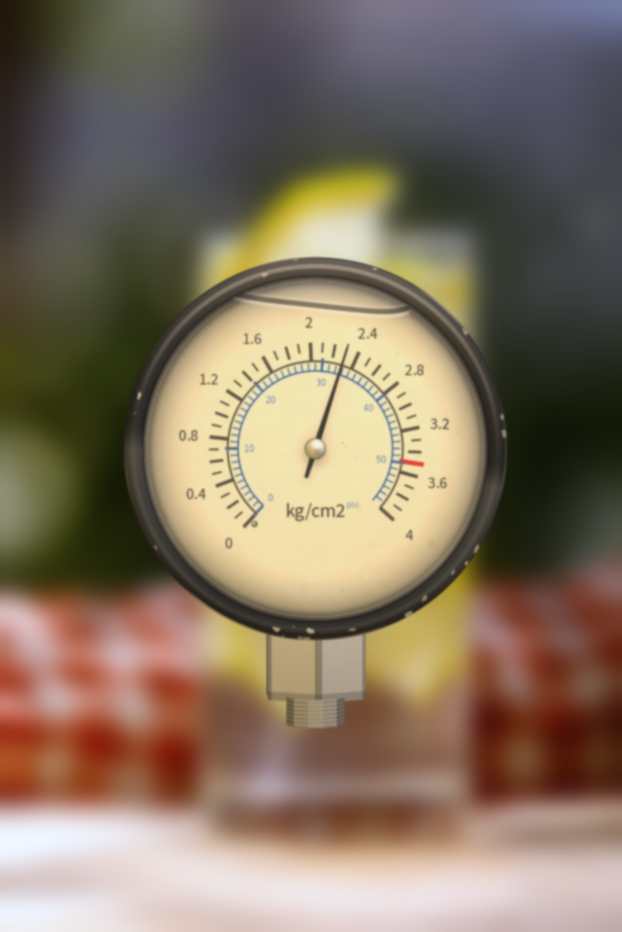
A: 2.3,kg/cm²
